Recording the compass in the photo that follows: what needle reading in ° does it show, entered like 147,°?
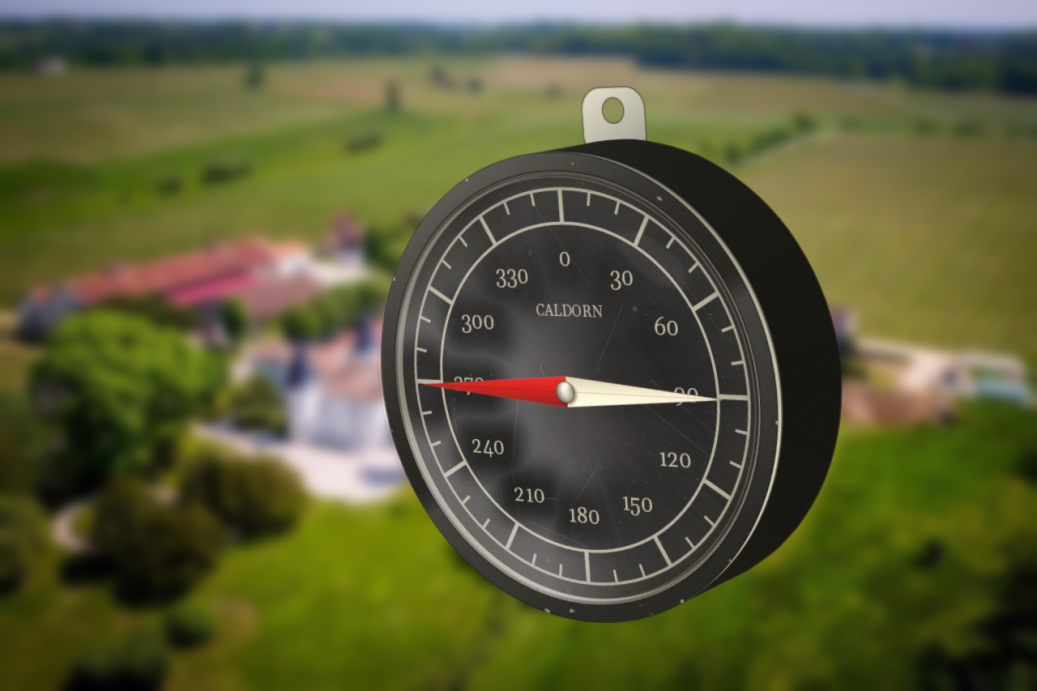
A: 270,°
